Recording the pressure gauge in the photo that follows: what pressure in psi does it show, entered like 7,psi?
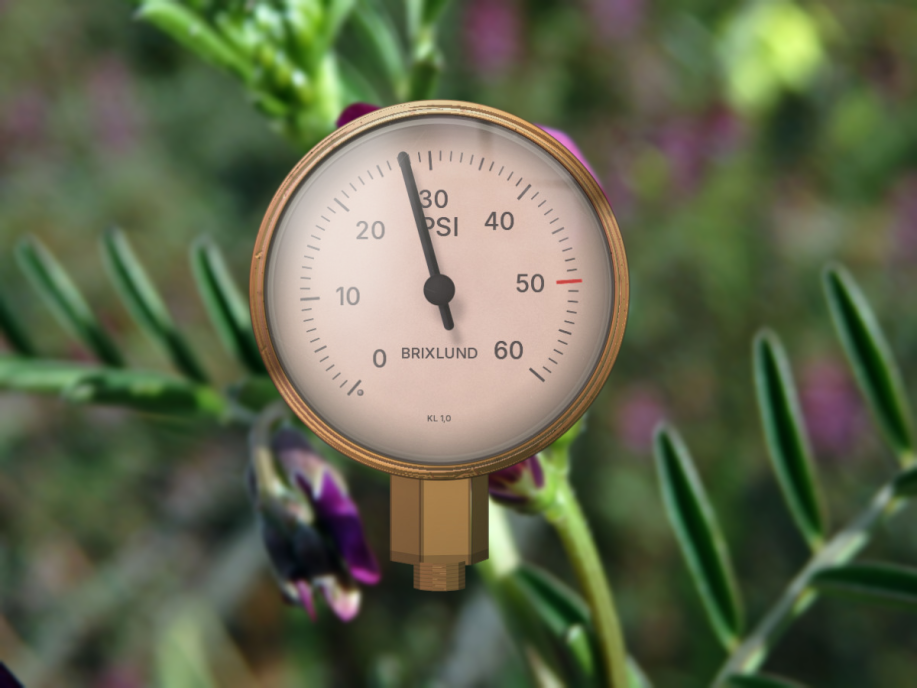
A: 27.5,psi
